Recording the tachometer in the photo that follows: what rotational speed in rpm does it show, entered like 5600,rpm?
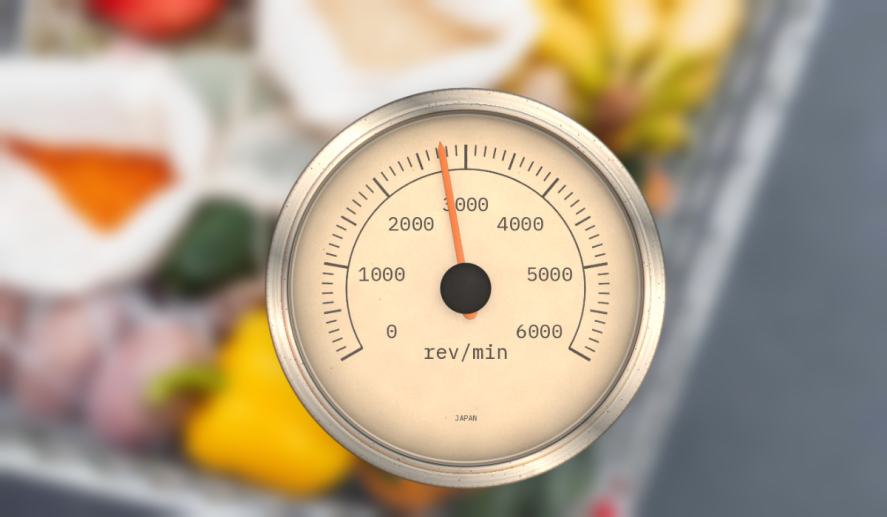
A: 2750,rpm
